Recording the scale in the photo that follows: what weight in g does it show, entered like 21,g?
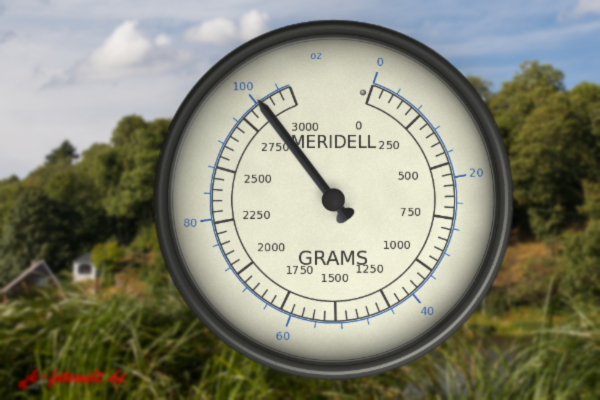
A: 2850,g
